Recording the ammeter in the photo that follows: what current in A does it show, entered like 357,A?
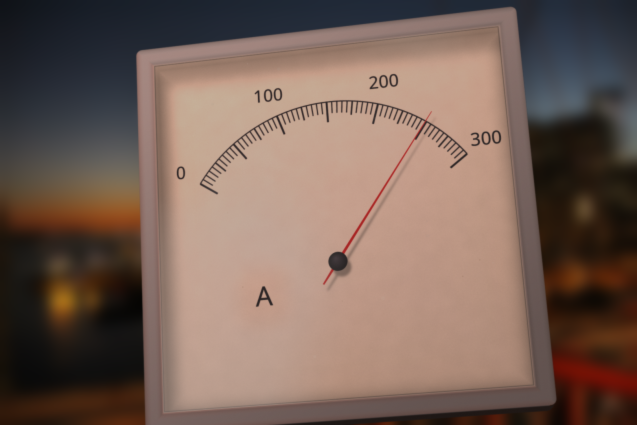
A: 250,A
